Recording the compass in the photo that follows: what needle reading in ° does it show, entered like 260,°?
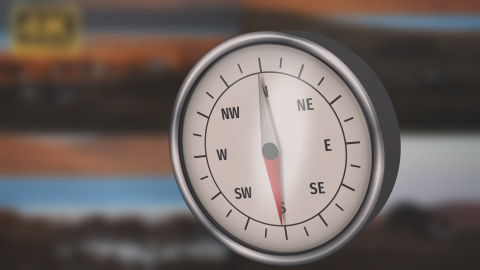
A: 180,°
